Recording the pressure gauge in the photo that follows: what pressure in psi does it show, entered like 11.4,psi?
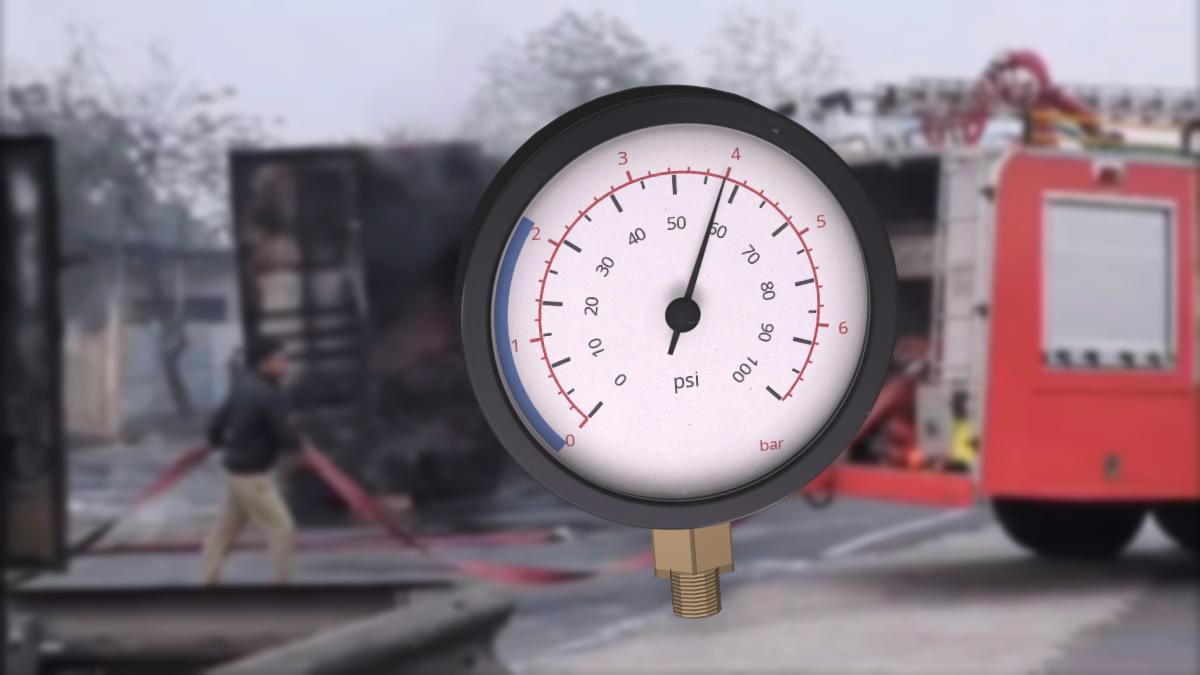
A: 57.5,psi
